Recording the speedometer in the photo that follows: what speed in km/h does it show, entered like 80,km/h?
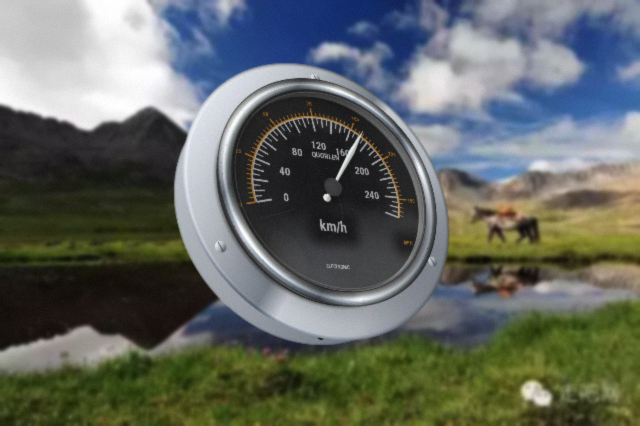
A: 170,km/h
